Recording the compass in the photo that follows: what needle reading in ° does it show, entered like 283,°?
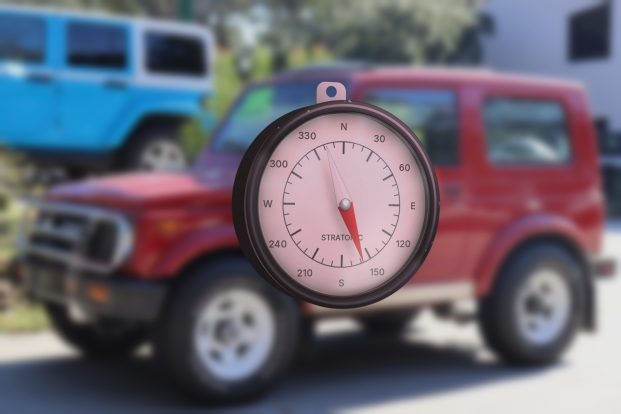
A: 160,°
